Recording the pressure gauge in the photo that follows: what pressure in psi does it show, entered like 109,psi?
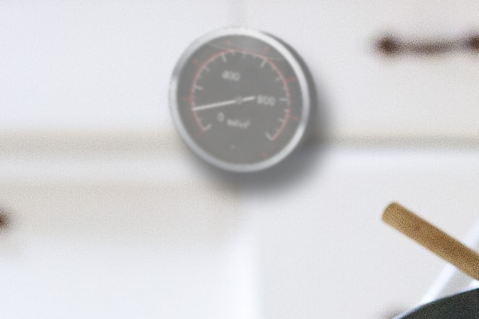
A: 100,psi
